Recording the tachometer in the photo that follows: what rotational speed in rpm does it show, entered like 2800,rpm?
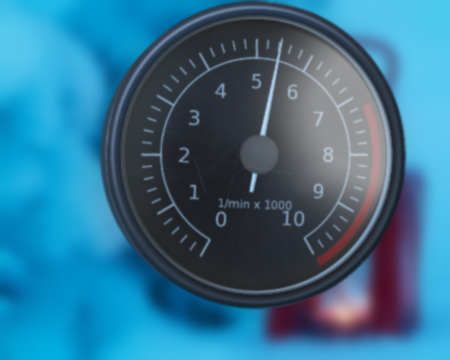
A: 5400,rpm
